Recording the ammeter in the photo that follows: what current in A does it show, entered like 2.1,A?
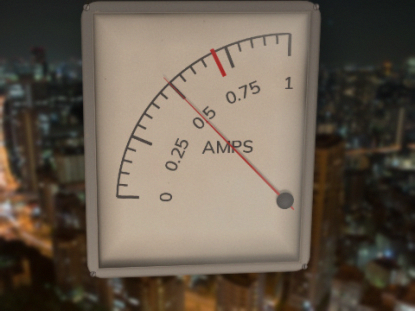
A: 0.5,A
